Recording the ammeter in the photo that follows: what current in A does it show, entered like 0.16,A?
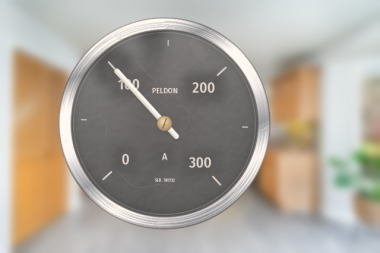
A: 100,A
